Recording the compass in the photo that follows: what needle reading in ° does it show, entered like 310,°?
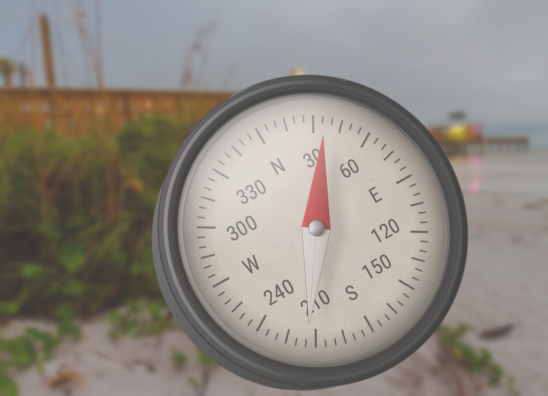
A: 35,°
